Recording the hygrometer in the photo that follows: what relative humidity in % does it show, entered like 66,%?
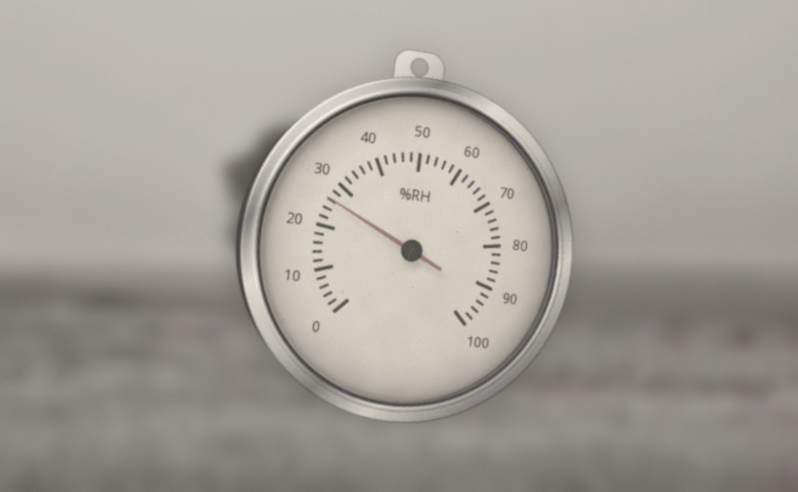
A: 26,%
